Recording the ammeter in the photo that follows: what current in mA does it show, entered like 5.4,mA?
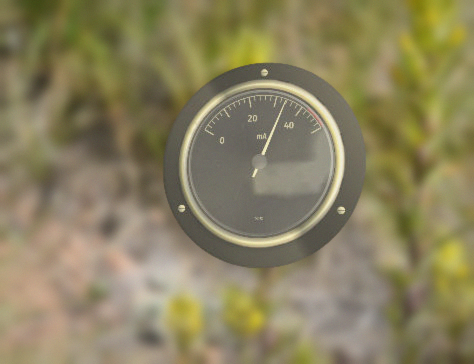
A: 34,mA
